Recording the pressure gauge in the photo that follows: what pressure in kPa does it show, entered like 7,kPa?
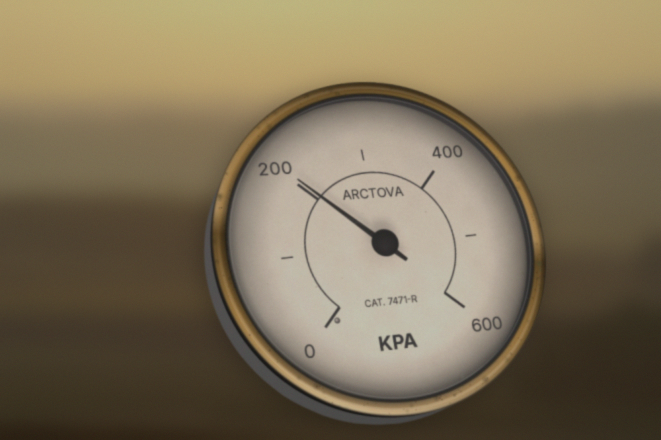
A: 200,kPa
